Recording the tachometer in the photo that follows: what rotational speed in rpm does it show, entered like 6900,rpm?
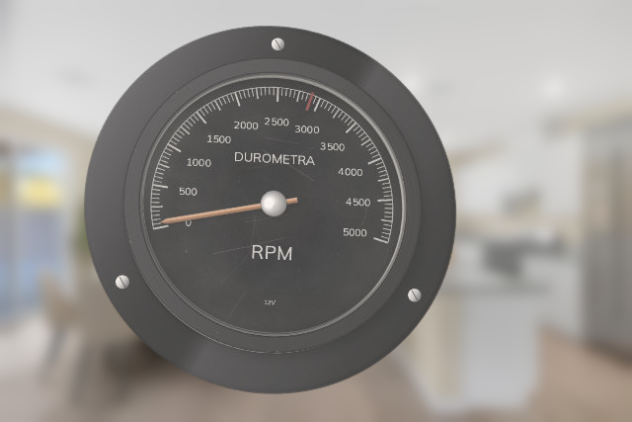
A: 50,rpm
